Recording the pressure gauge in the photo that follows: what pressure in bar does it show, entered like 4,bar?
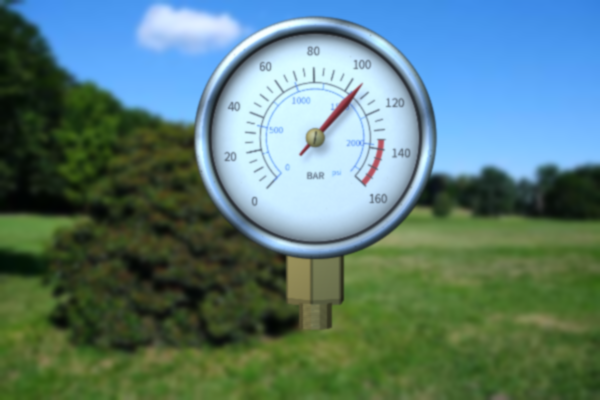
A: 105,bar
